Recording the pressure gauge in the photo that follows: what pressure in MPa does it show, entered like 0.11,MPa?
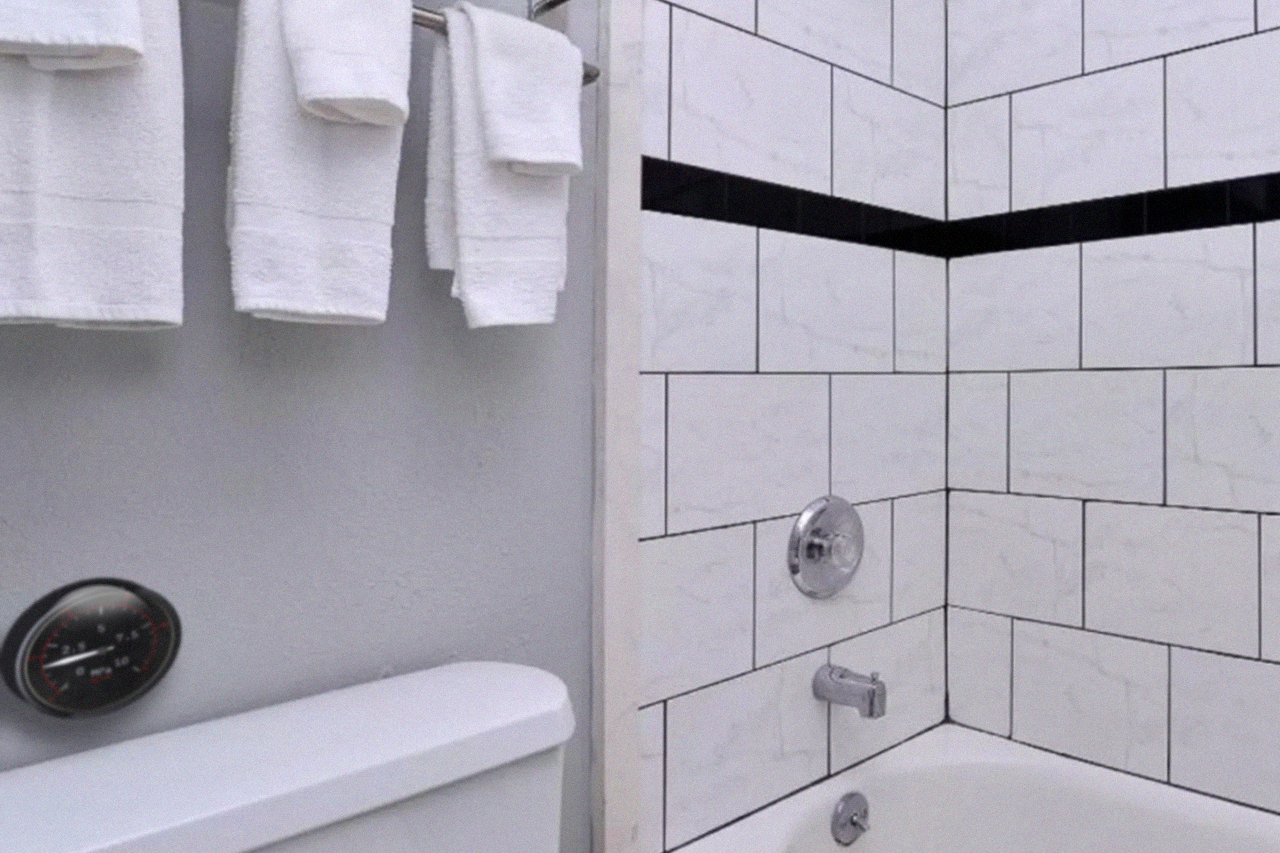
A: 1.5,MPa
